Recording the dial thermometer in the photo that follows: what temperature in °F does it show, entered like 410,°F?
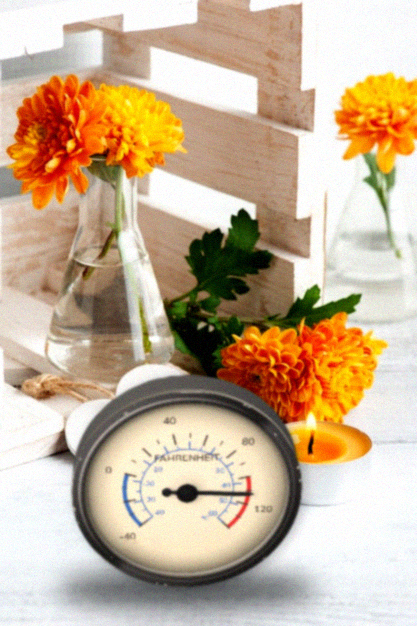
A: 110,°F
